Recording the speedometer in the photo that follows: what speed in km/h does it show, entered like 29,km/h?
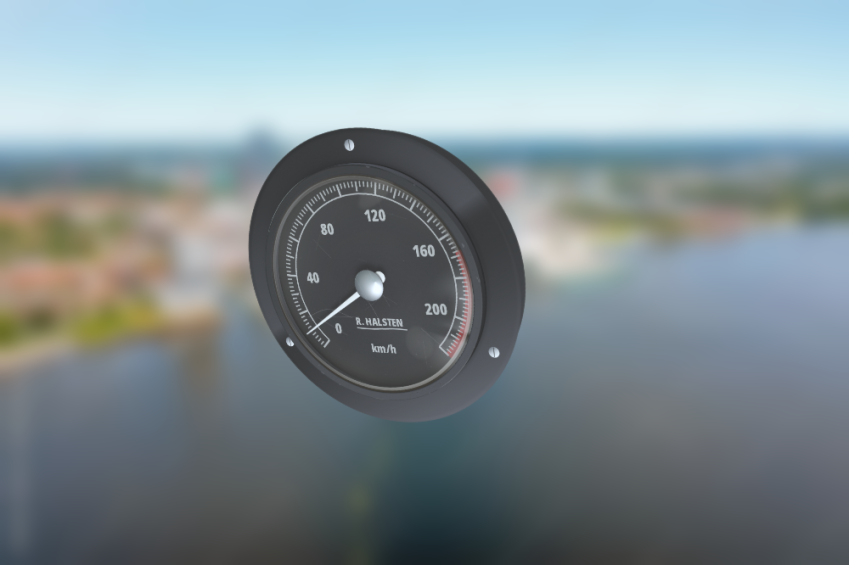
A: 10,km/h
